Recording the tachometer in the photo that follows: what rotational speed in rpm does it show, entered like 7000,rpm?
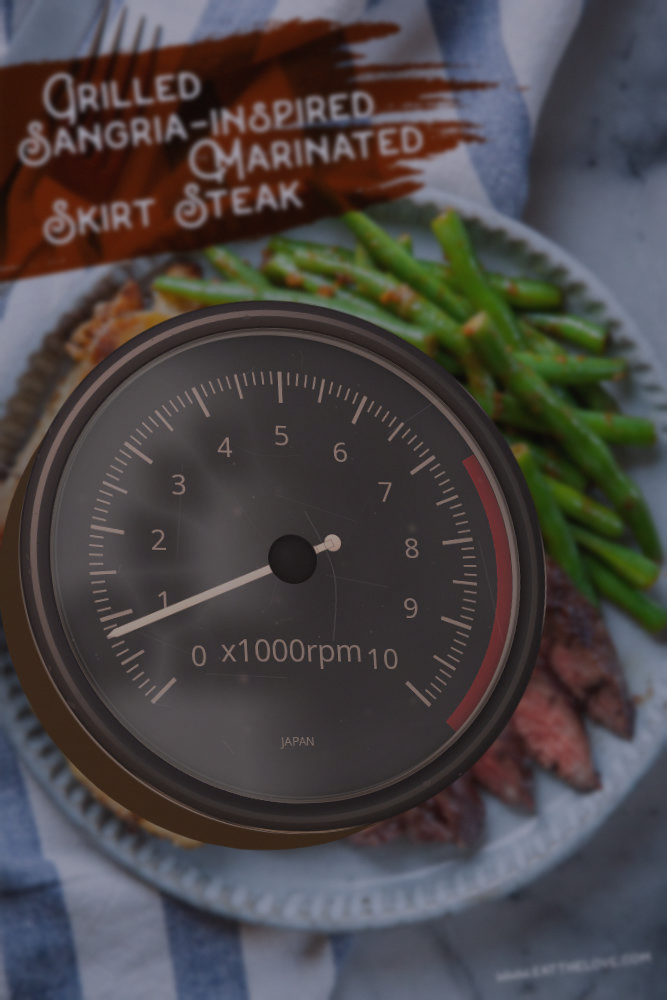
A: 800,rpm
